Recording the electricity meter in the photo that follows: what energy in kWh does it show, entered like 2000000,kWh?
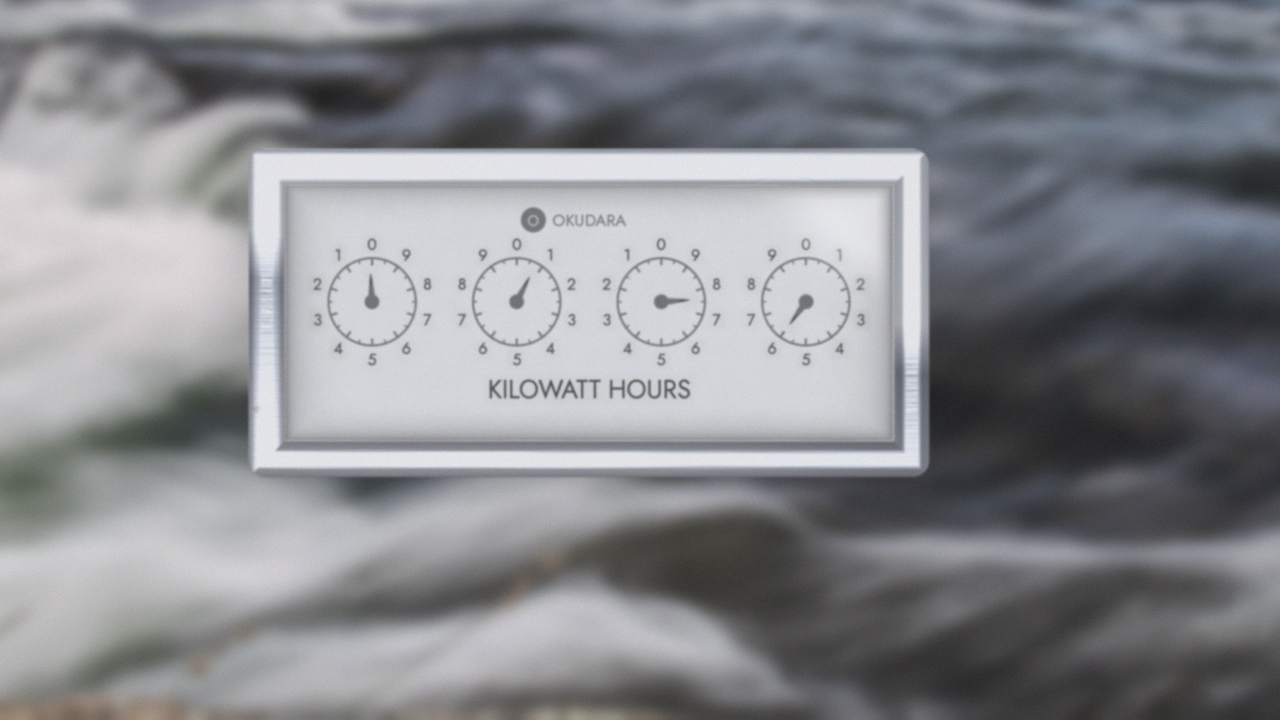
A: 76,kWh
